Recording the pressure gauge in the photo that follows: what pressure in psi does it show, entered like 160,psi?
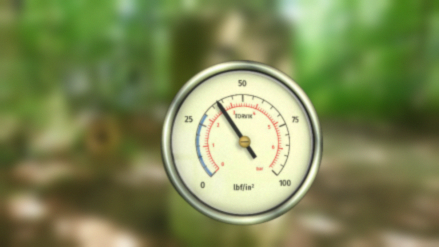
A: 37.5,psi
